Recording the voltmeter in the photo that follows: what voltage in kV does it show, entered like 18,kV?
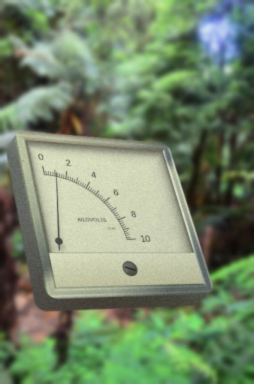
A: 1,kV
